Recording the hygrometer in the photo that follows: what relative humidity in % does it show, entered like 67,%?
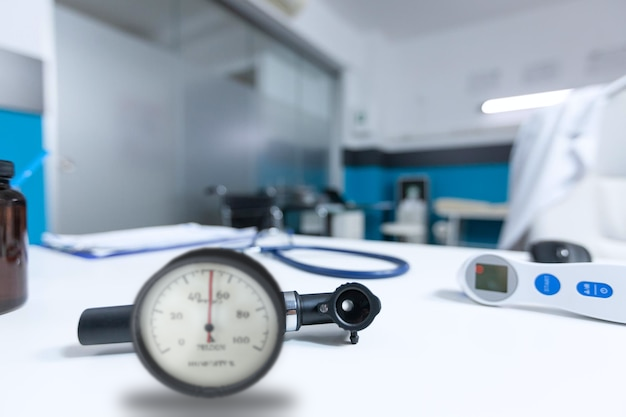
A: 52,%
